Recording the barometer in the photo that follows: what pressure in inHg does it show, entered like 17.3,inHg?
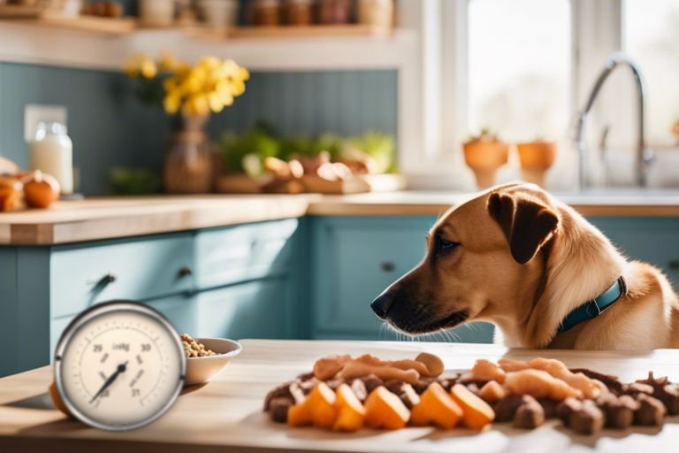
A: 28.1,inHg
